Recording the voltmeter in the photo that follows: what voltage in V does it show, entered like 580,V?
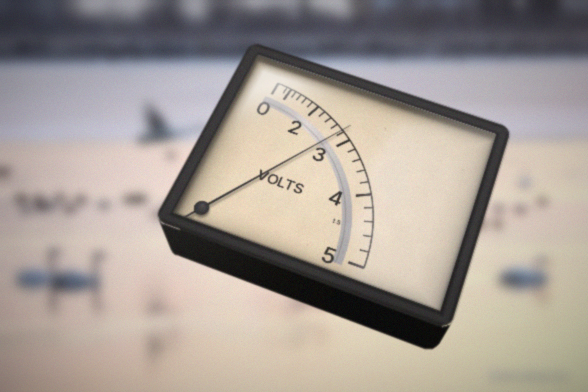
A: 2.8,V
